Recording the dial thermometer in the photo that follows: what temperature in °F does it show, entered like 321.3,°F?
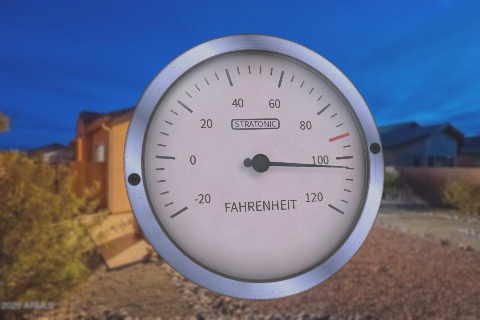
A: 104,°F
